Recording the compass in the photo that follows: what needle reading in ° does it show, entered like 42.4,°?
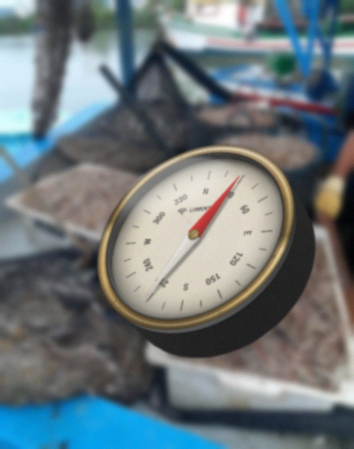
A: 30,°
